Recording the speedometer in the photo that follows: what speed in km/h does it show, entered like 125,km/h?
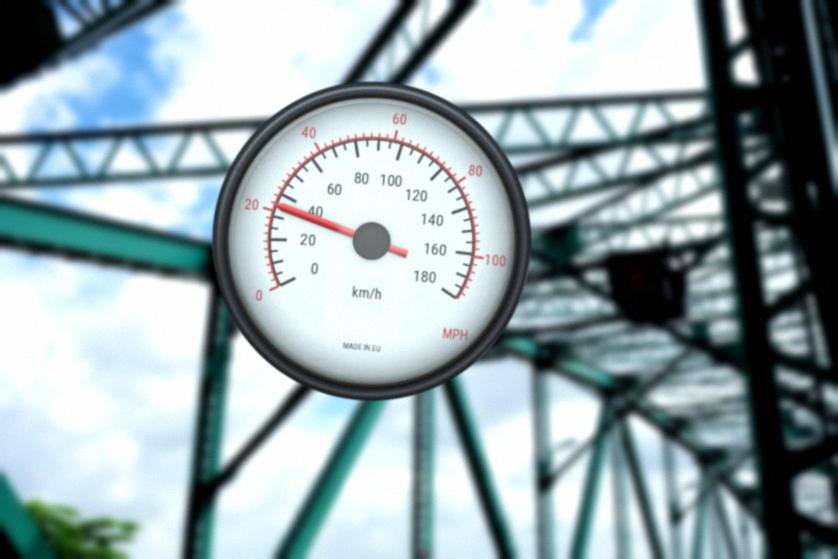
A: 35,km/h
